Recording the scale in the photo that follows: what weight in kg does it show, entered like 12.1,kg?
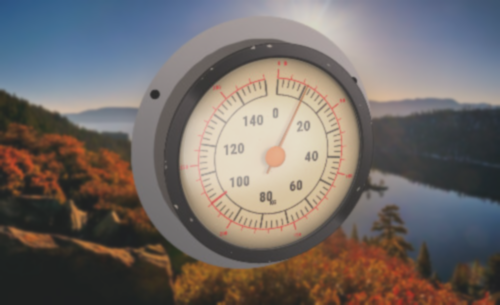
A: 10,kg
